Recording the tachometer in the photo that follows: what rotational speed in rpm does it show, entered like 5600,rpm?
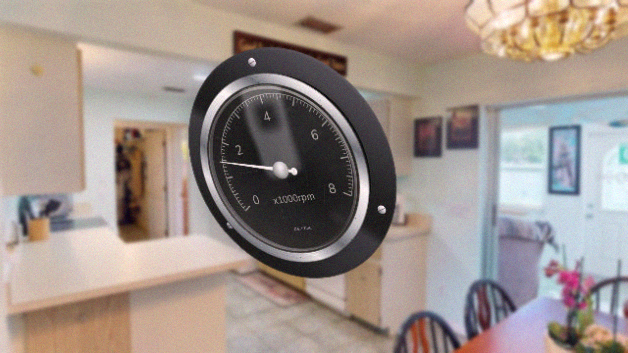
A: 1500,rpm
